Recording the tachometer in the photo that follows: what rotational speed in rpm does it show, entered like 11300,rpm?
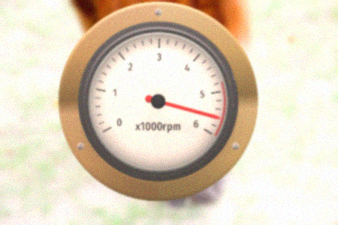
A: 5600,rpm
